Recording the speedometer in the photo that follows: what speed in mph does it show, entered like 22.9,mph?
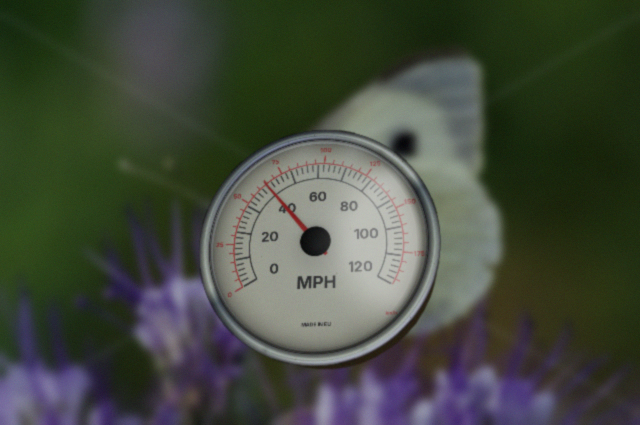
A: 40,mph
